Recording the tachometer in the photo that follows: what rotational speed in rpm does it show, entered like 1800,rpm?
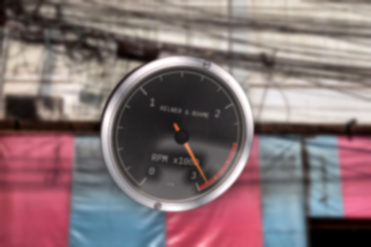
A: 2900,rpm
